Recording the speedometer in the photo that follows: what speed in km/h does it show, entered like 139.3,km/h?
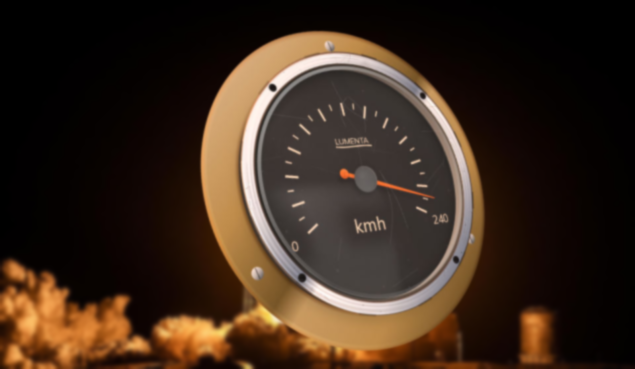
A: 230,km/h
